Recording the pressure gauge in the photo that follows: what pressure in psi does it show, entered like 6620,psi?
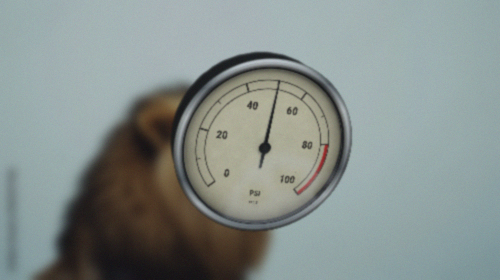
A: 50,psi
